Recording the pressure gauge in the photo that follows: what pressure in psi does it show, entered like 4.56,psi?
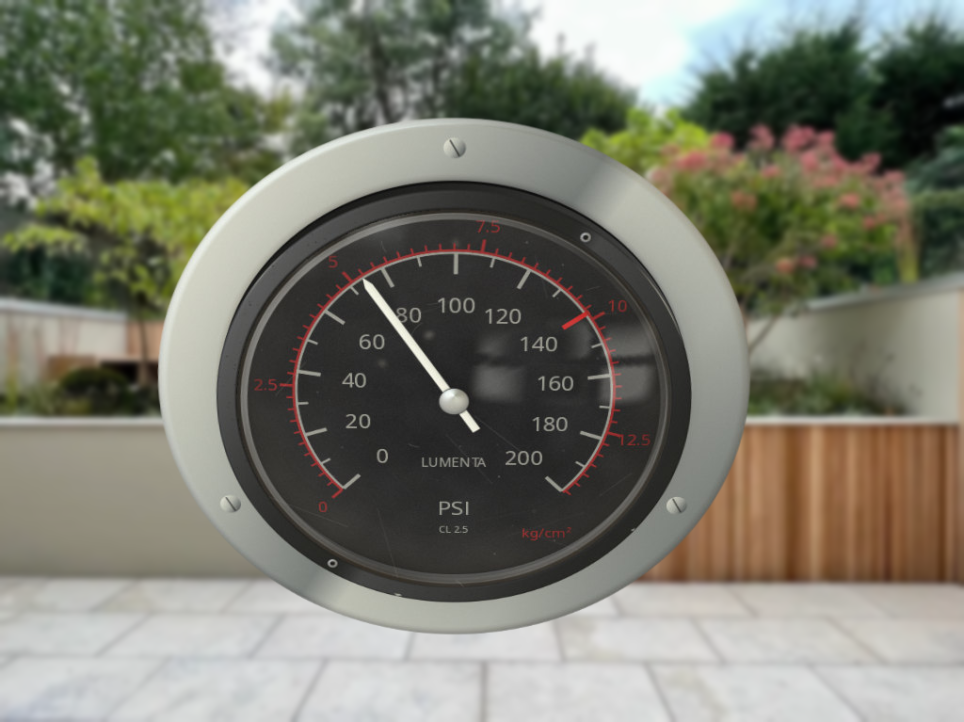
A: 75,psi
